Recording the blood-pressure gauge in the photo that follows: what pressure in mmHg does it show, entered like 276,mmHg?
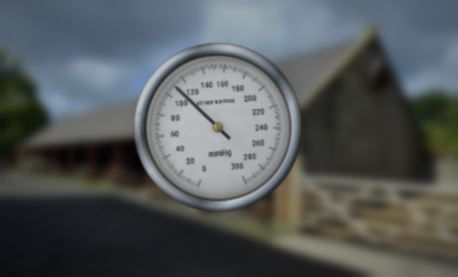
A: 110,mmHg
